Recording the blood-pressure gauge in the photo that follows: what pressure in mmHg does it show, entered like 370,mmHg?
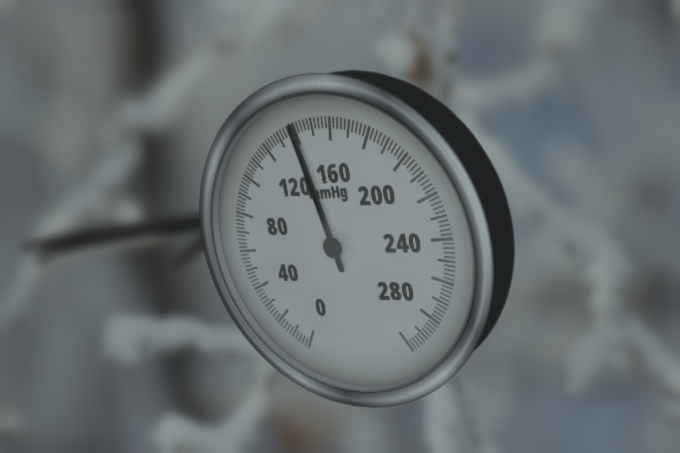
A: 140,mmHg
